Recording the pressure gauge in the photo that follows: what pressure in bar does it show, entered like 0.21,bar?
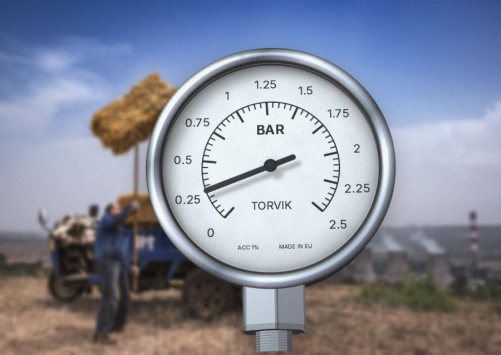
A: 0.25,bar
